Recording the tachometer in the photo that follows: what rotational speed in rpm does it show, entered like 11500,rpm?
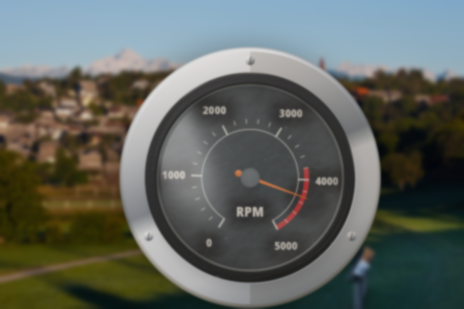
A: 4300,rpm
